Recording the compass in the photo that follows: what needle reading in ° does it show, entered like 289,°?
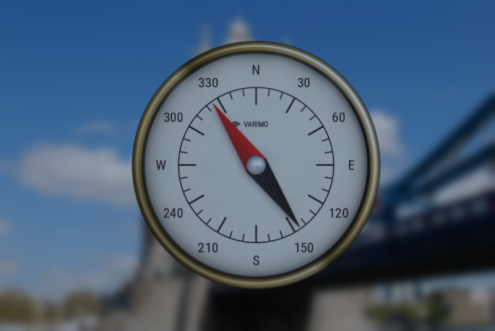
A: 325,°
